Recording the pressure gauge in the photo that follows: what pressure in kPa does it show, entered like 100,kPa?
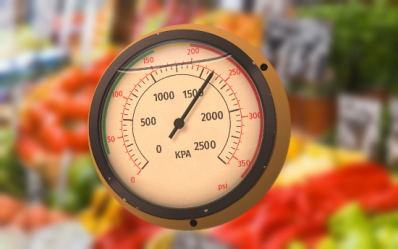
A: 1600,kPa
